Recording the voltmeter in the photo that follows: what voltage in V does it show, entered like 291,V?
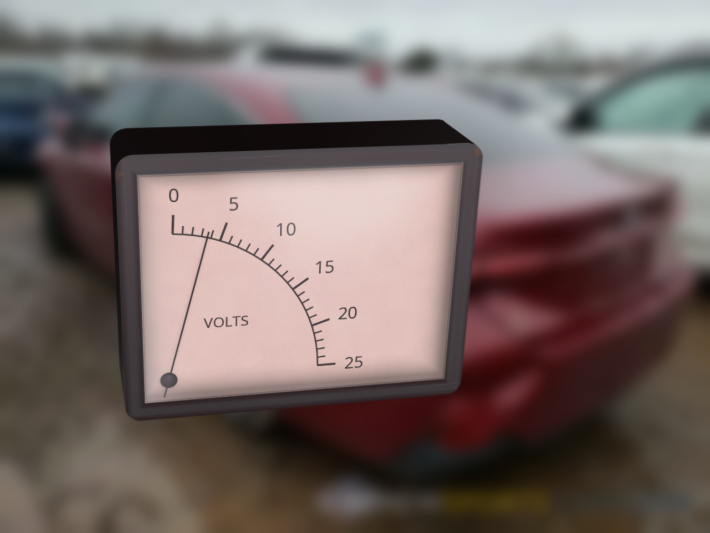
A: 3.5,V
